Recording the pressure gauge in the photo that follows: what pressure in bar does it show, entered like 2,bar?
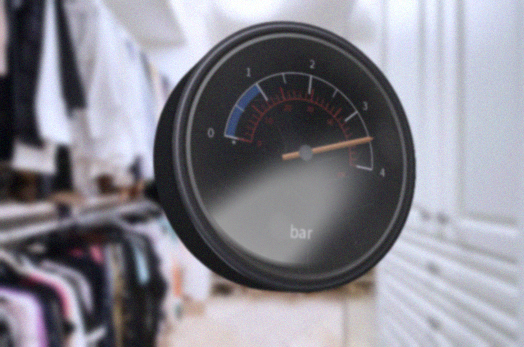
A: 3.5,bar
